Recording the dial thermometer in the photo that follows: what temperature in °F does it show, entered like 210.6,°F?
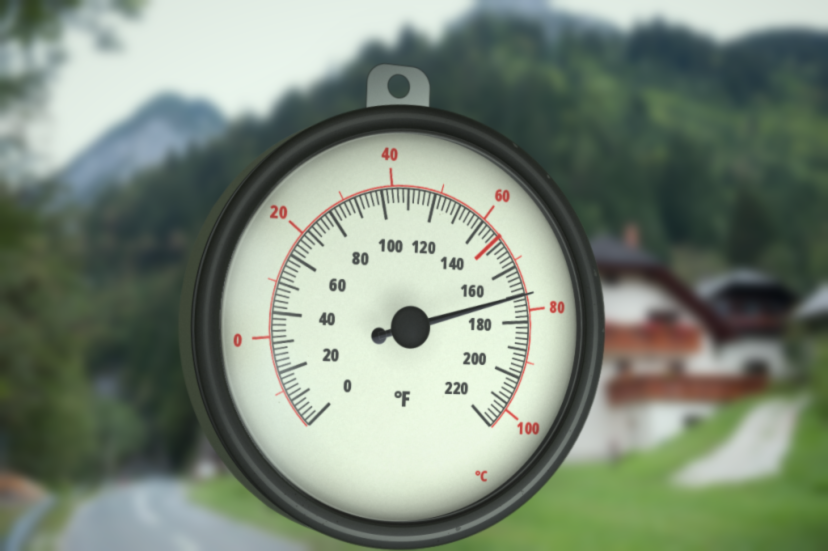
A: 170,°F
